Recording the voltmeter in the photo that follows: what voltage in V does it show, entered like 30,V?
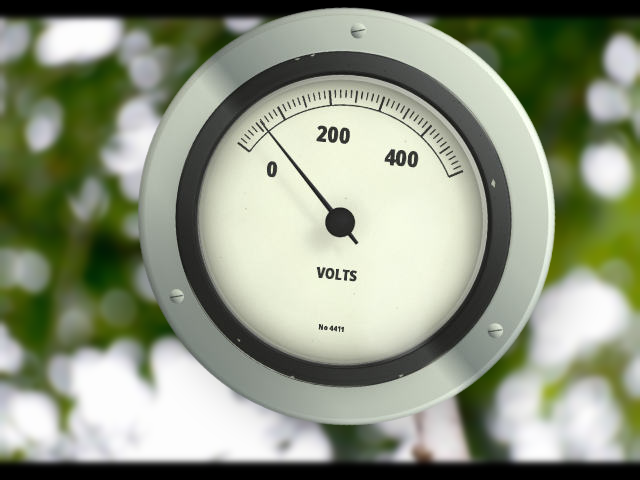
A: 60,V
